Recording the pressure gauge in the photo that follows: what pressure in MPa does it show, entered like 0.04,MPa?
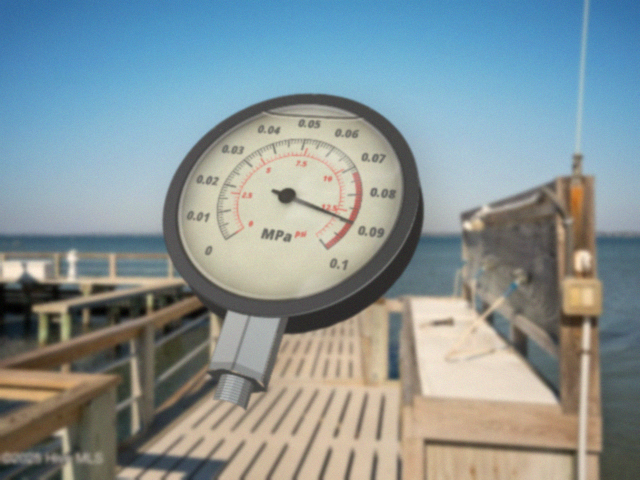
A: 0.09,MPa
